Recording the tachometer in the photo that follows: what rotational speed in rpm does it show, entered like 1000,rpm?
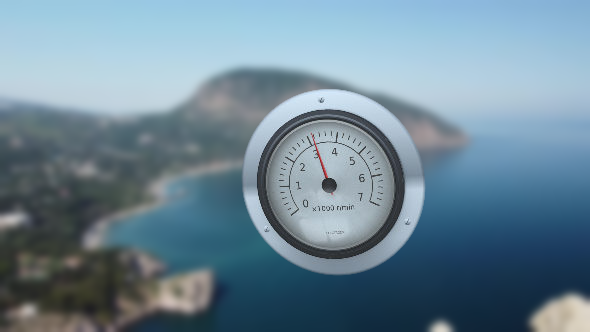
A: 3200,rpm
